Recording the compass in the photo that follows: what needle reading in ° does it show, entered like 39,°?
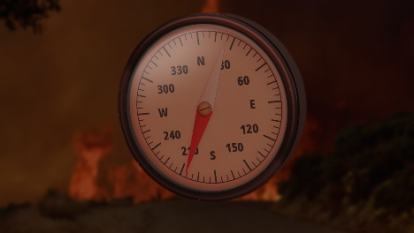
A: 205,°
